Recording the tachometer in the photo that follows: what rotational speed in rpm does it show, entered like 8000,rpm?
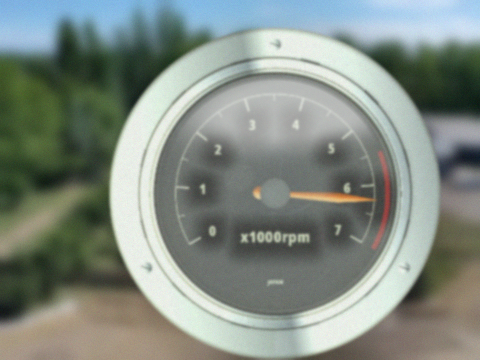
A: 6250,rpm
